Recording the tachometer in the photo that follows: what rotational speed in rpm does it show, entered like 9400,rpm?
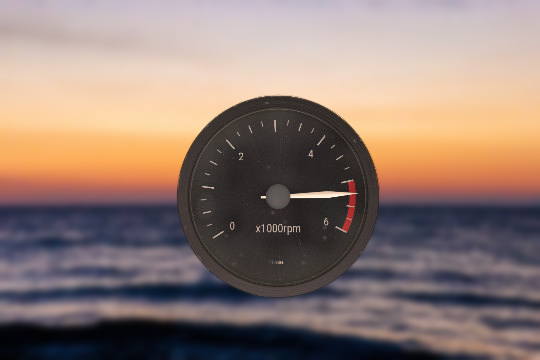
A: 5250,rpm
